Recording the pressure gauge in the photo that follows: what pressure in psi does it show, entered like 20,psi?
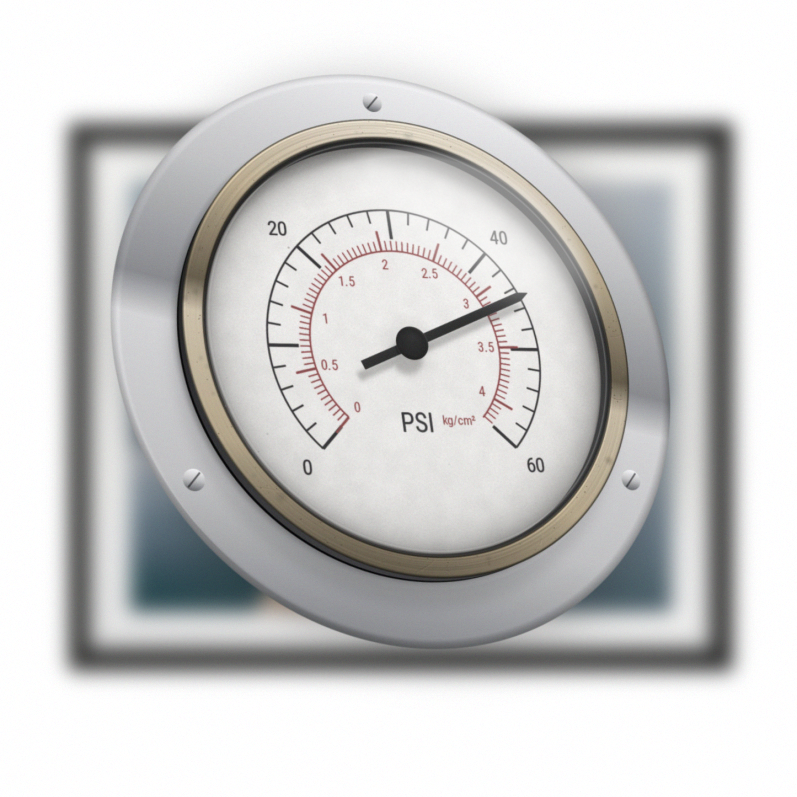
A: 45,psi
